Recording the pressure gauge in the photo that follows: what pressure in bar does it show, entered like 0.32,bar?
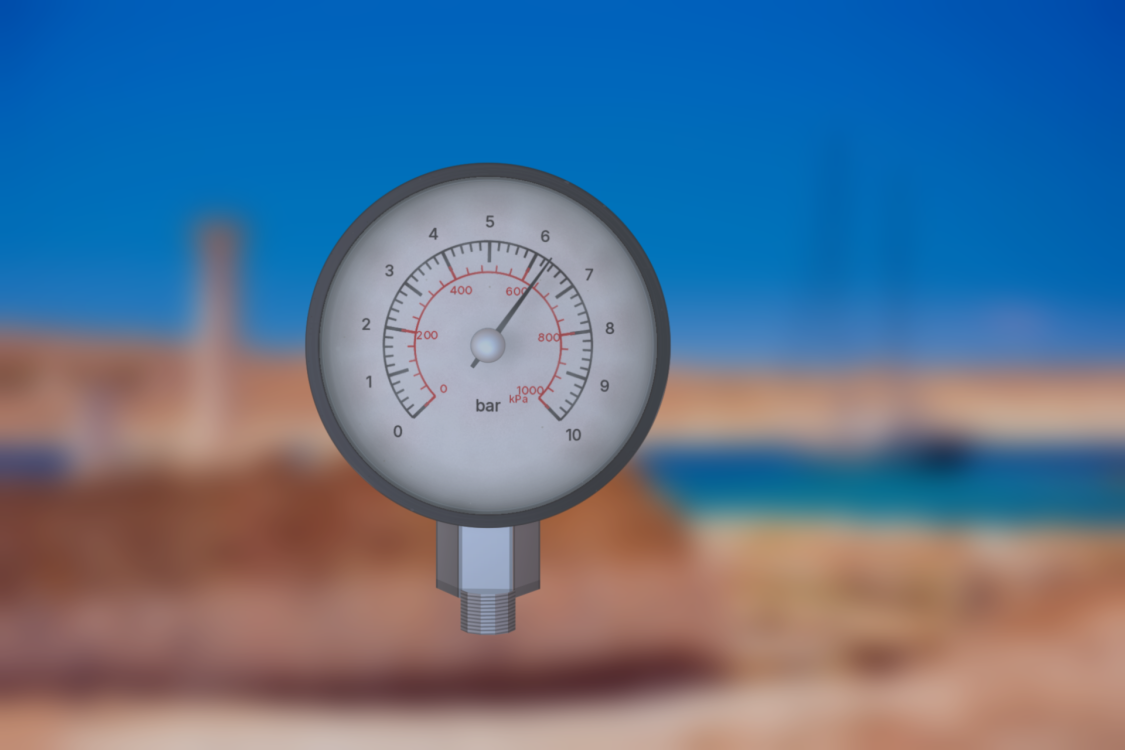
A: 6.3,bar
